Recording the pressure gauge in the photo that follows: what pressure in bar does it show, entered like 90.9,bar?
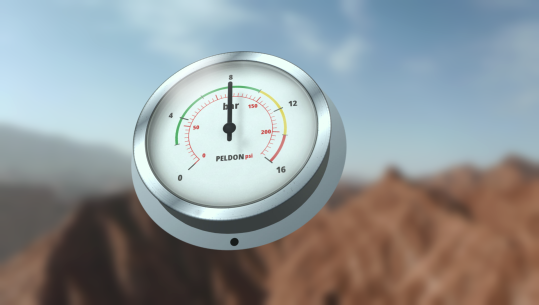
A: 8,bar
